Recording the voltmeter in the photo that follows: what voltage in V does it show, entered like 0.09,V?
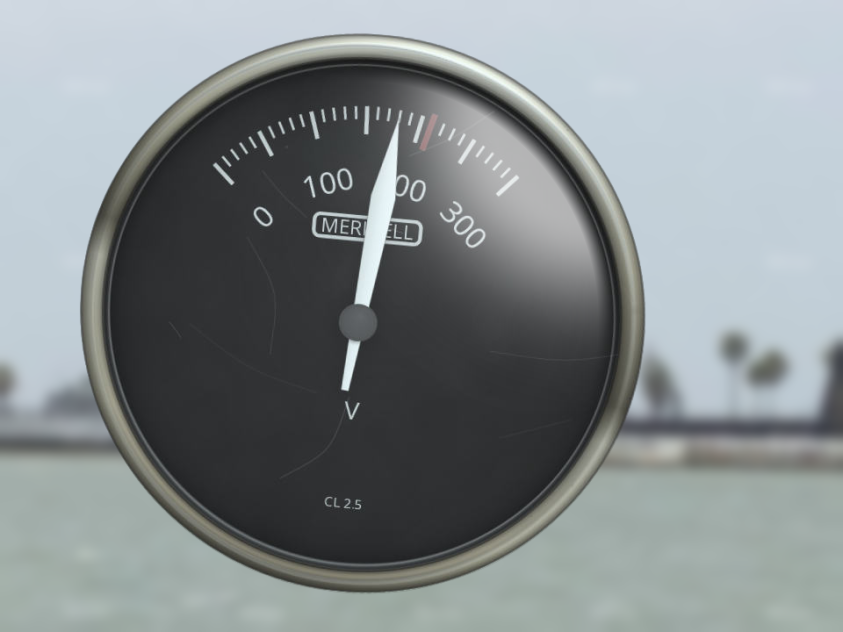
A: 180,V
